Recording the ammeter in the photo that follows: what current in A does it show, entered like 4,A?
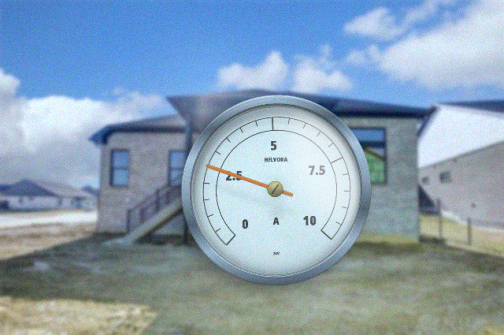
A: 2.5,A
